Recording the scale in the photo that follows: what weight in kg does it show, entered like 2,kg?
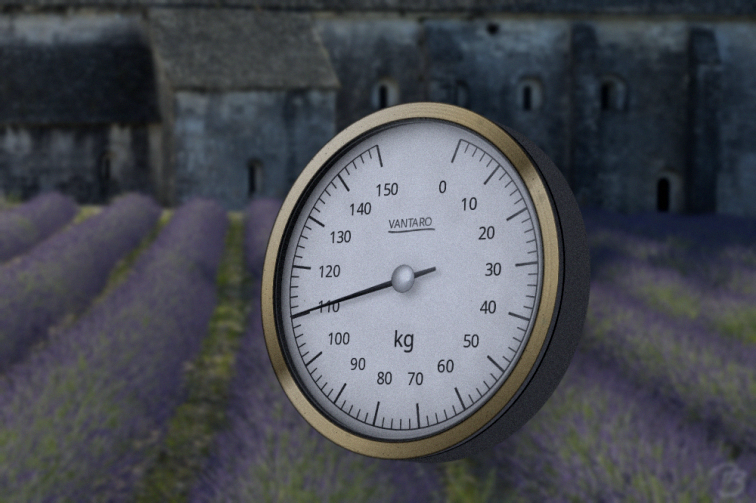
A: 110,kg
